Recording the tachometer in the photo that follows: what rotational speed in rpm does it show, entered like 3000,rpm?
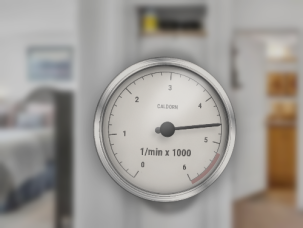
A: 4600,rpm
